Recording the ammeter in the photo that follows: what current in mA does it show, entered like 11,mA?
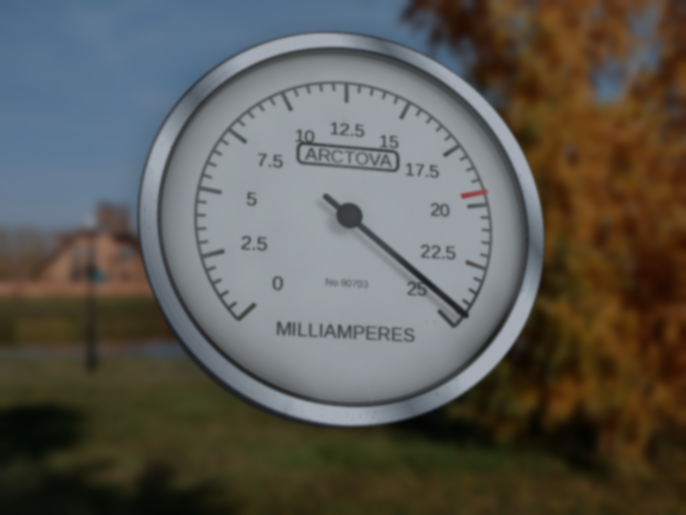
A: 24.5,mA
